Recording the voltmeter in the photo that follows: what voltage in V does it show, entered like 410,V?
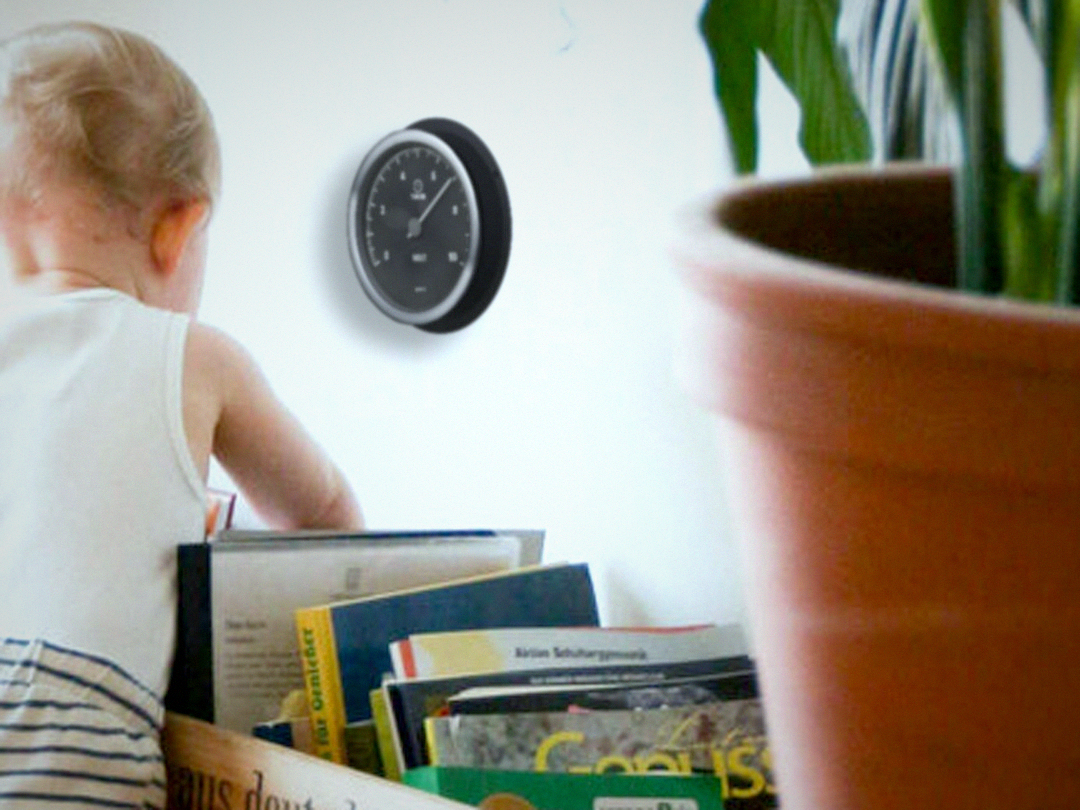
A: 7,V
